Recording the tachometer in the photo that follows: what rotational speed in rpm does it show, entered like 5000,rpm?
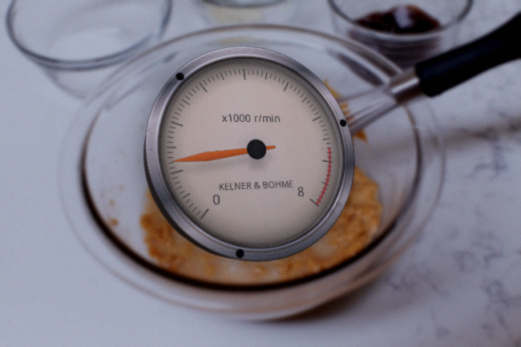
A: 1200,rpm
